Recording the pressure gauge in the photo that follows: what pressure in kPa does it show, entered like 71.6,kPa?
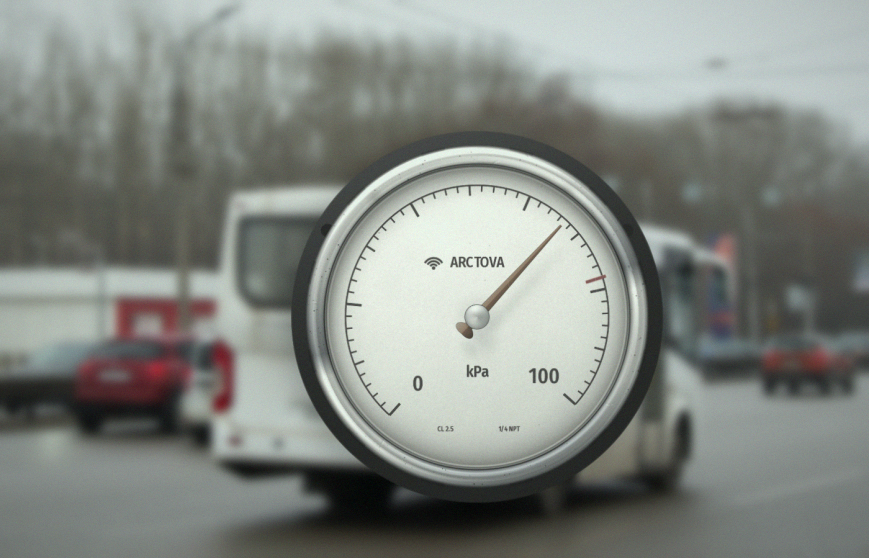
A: 67,kPa
